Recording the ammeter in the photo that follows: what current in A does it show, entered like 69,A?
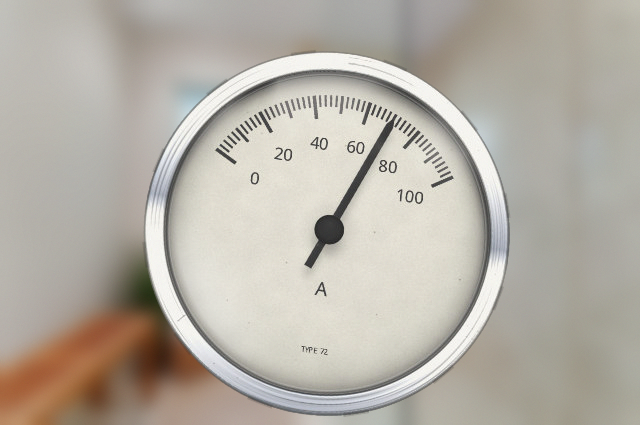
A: 70,A
